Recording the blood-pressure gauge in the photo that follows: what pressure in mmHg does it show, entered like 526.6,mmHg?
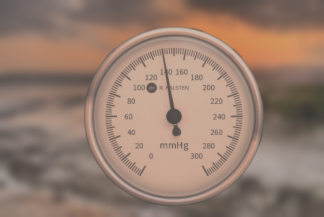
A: 140,mmHg
